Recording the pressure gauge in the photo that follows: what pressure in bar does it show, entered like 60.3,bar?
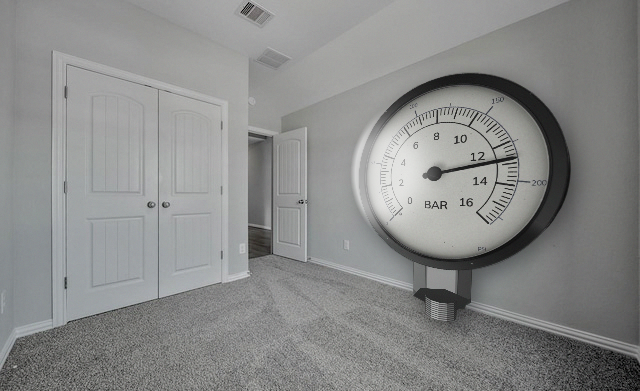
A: 12.8,bar
